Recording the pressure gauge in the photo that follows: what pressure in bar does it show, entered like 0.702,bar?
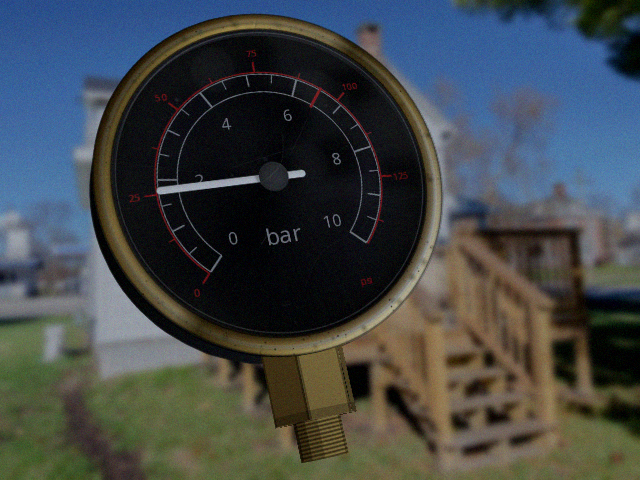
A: 1.75,bar
